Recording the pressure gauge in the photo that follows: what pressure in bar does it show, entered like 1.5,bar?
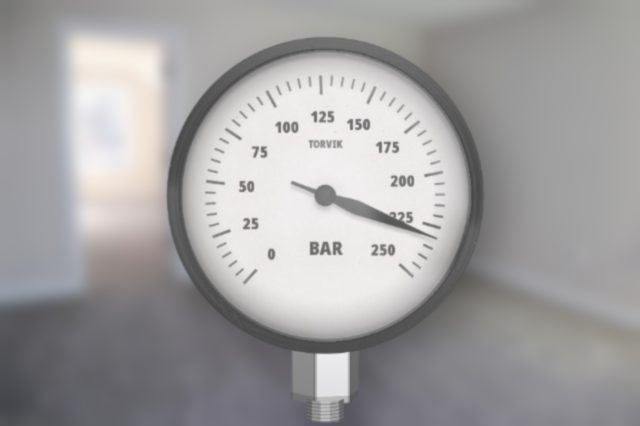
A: 230,bar
